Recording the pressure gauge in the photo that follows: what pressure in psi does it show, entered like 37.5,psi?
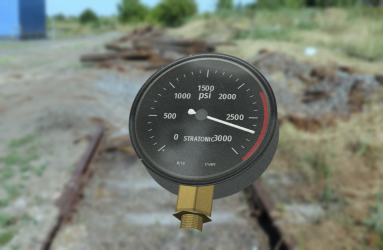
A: 2700,psi
